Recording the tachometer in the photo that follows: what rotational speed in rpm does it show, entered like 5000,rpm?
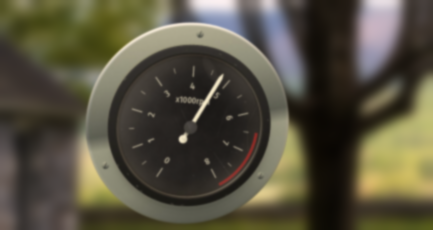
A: 4750,rpm
